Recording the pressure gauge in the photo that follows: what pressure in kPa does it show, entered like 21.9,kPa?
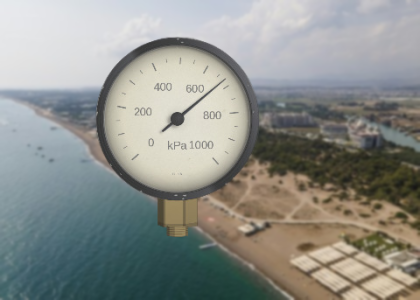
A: 675,kPa
